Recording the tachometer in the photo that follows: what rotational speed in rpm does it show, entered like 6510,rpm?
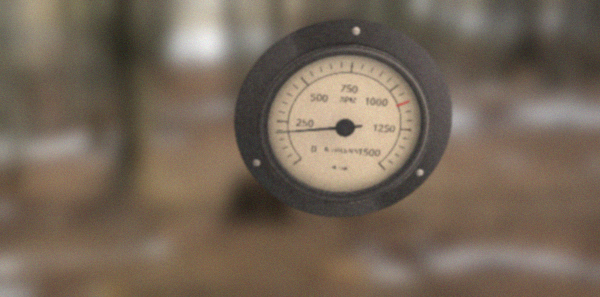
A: 200,rpm
